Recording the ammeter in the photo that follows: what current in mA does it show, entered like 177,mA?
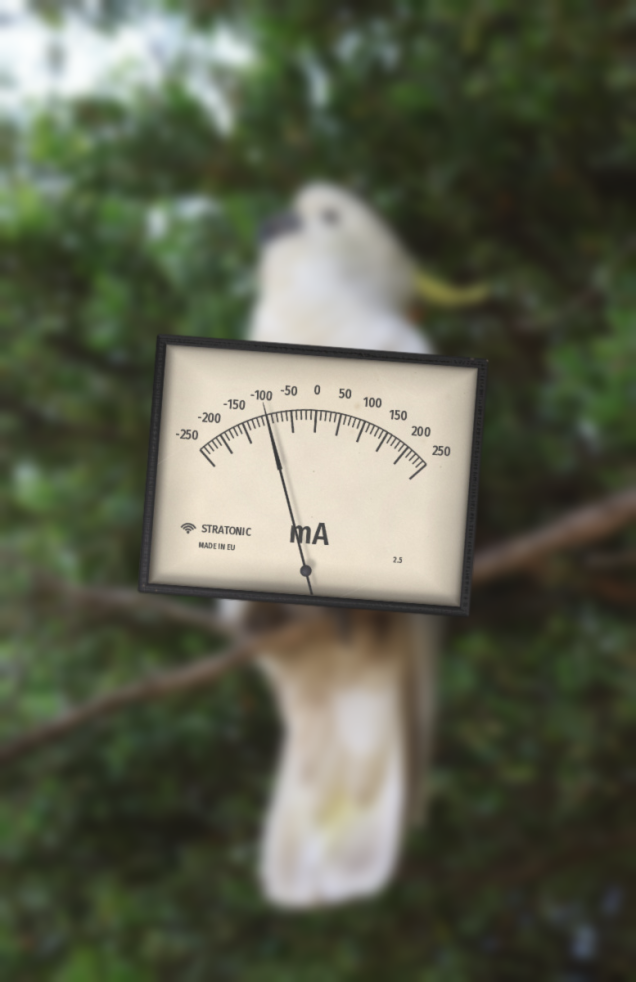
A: -100,mA
